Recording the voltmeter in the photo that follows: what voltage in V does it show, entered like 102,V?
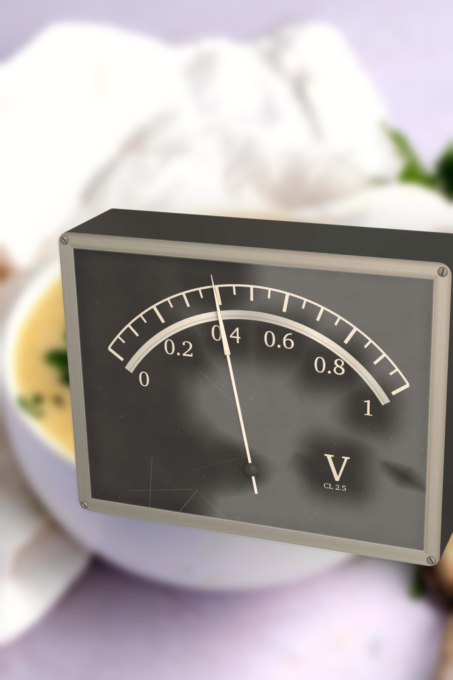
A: 0.4,V
